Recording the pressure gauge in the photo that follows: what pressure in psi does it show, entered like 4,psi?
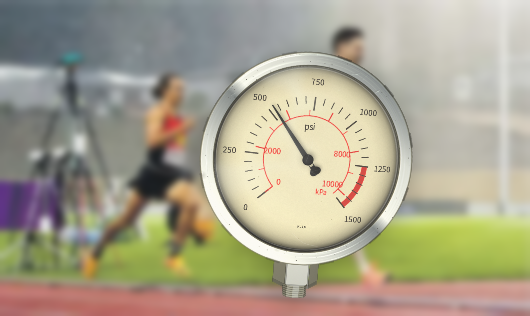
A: 525,psi
